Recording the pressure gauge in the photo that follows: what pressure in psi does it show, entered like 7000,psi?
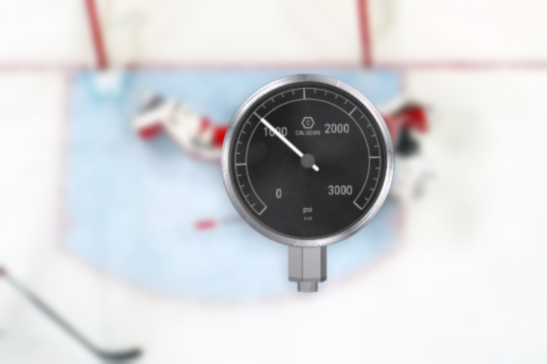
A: 1000,psi
